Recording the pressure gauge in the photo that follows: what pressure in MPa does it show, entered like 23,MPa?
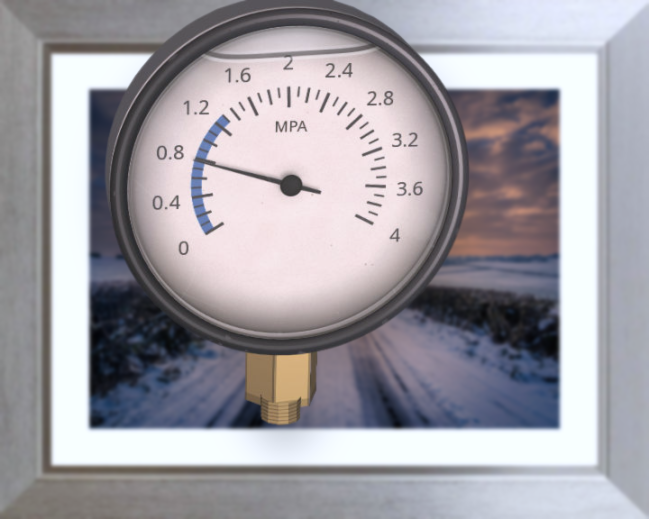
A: 0.8,MPa
